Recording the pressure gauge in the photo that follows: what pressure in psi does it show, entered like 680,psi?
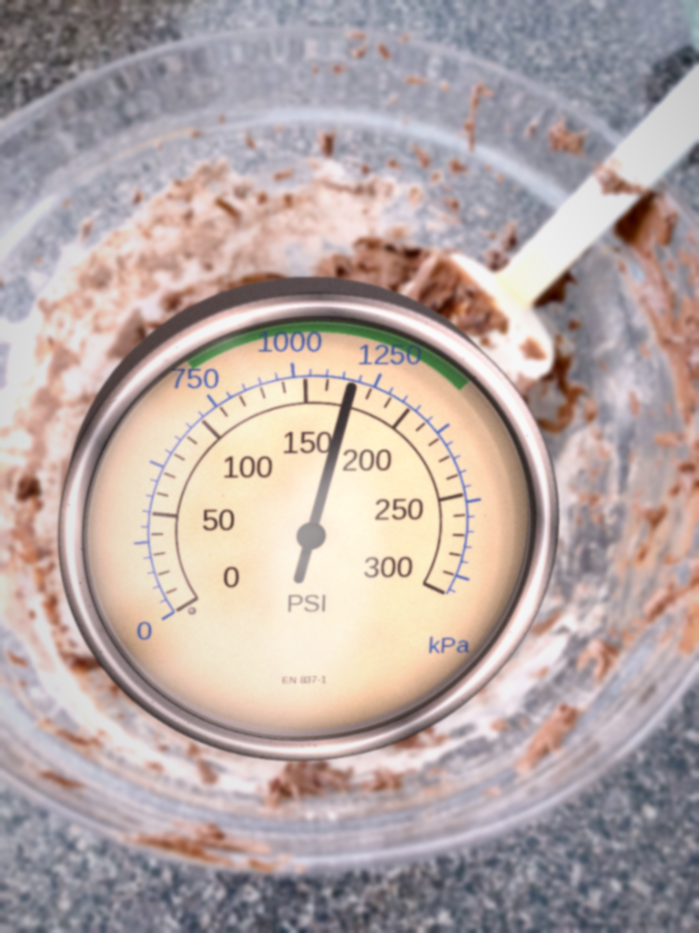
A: 170,psi
